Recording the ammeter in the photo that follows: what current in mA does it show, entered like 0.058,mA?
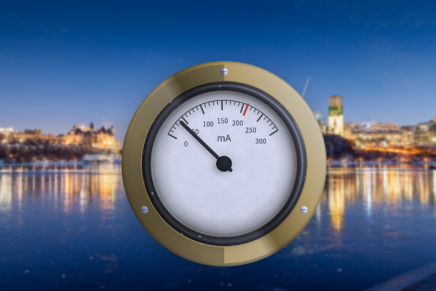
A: 40,mA
